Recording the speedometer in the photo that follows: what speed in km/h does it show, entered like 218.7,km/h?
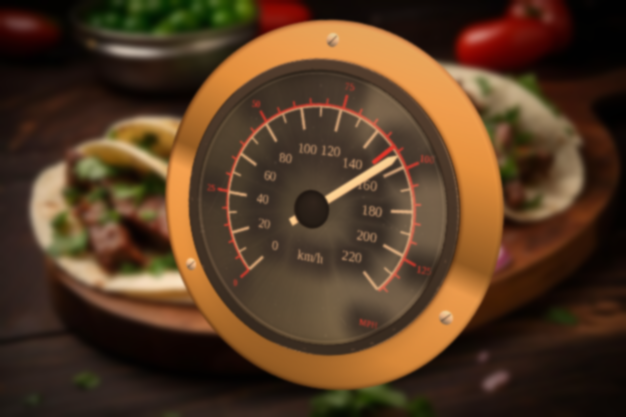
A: 155,km/h
